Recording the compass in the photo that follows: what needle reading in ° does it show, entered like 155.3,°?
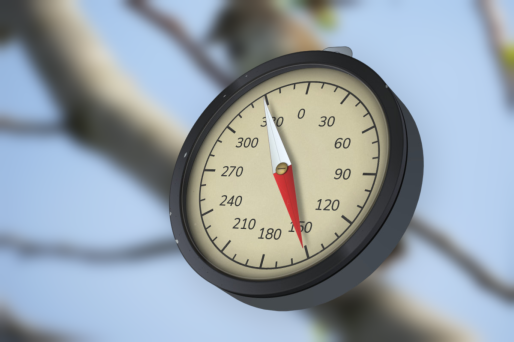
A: 150,°
